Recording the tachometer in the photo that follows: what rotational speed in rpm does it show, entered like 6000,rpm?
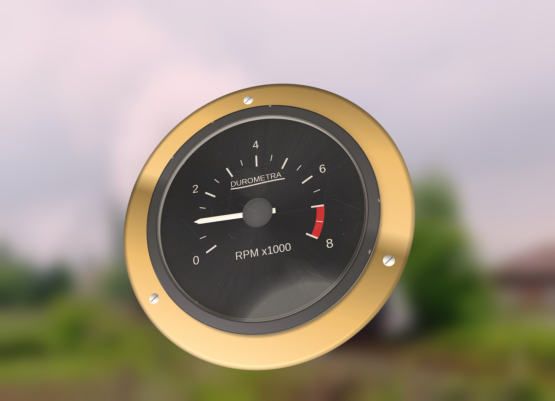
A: 1000,rpm
